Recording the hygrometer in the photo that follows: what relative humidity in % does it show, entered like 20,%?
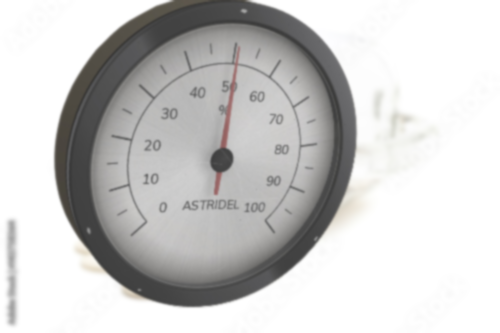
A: 50,%
